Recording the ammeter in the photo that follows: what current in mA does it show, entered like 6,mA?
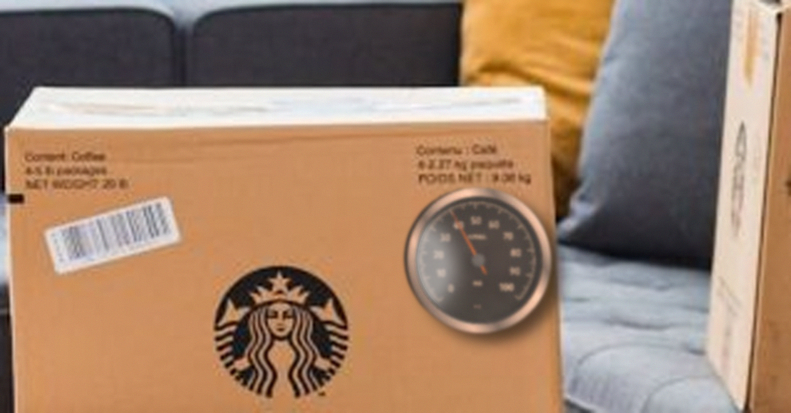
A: 40,mA
